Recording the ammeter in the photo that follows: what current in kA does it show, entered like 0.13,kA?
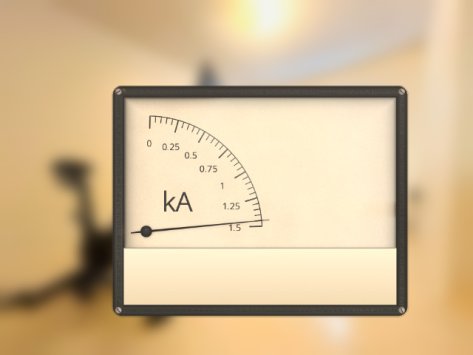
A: 1.45,kA
